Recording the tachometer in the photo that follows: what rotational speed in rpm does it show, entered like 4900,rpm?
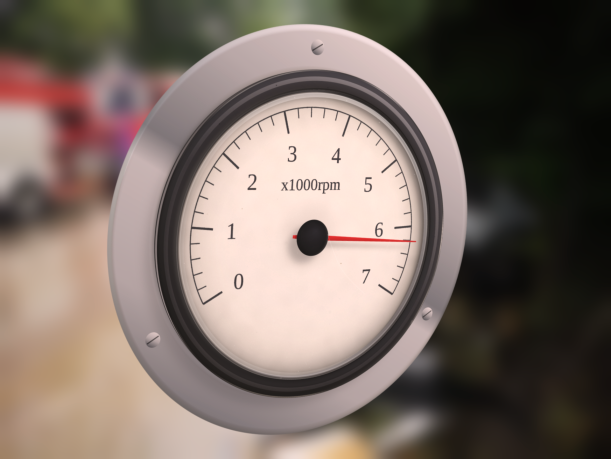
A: 6200,rpm
